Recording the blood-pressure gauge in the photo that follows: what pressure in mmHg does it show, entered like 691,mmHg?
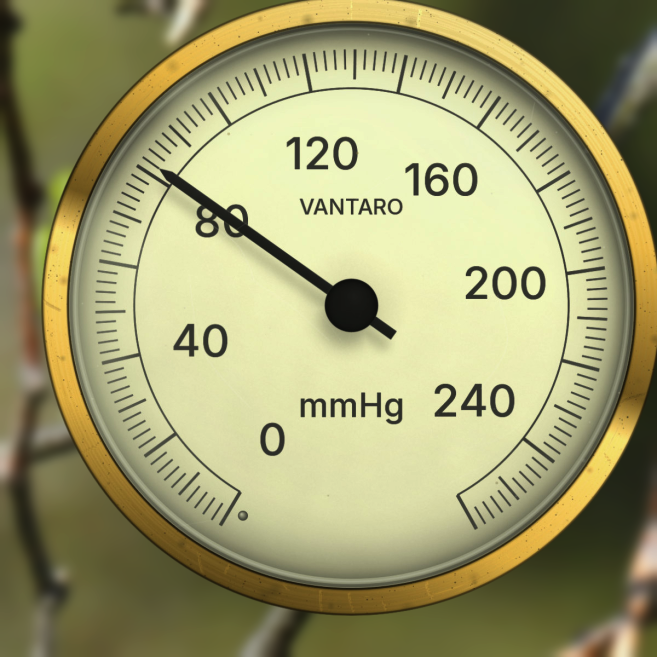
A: 82,mmHg
